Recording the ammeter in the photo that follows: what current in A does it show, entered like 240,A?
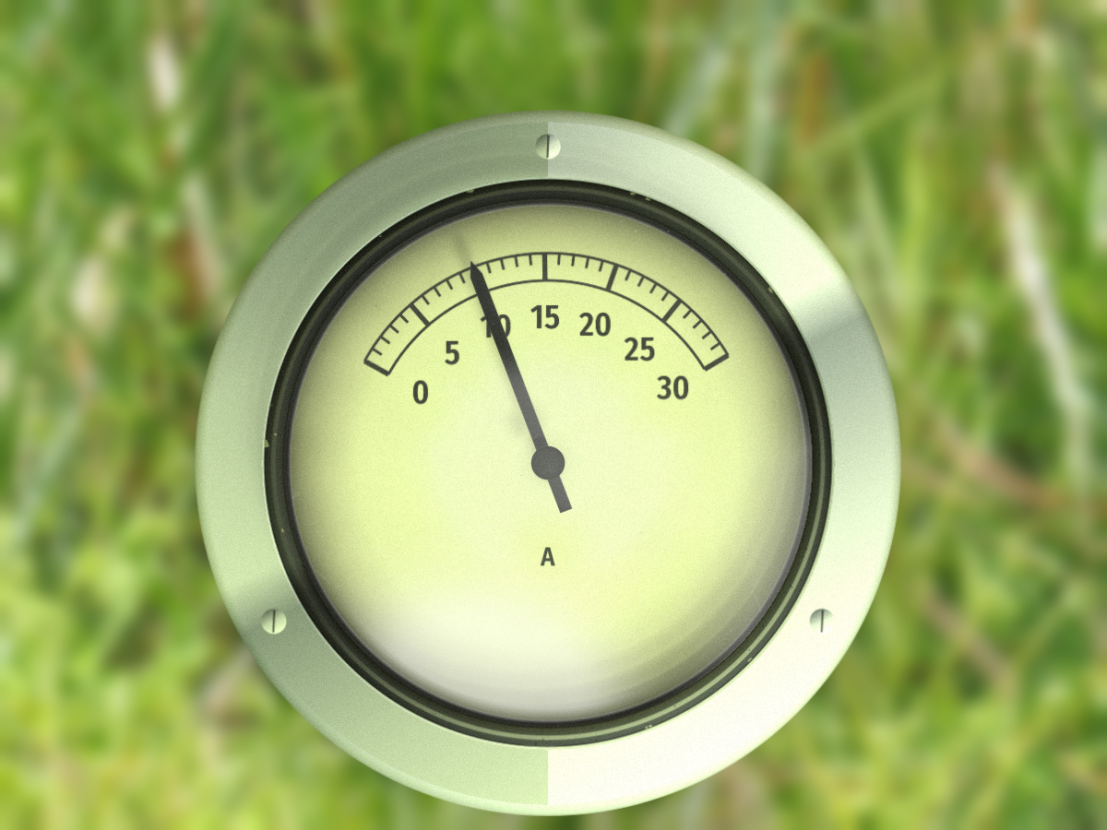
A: 10,A
